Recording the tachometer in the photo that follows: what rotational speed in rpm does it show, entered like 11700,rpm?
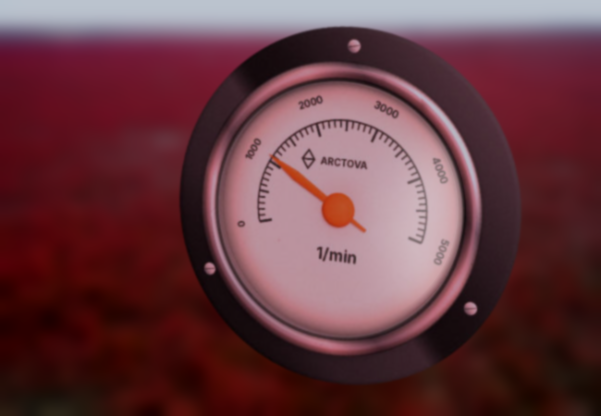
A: 1100,rpm
